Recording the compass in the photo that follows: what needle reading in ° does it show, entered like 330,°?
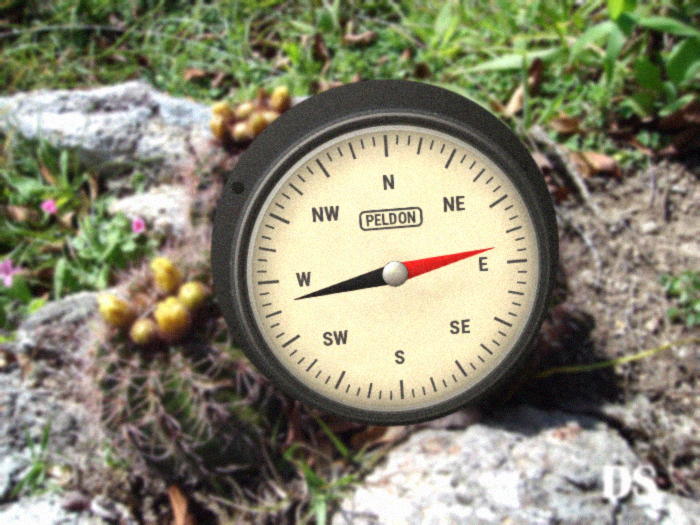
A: 80,°
